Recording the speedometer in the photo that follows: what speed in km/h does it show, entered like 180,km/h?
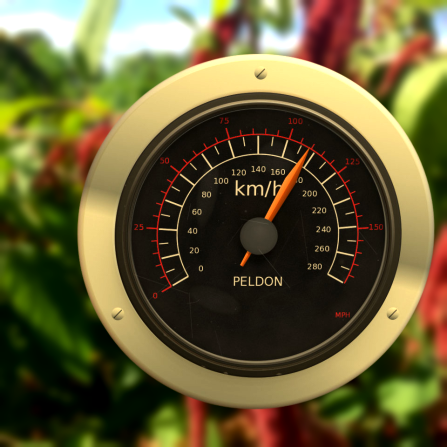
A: 175,km/h
